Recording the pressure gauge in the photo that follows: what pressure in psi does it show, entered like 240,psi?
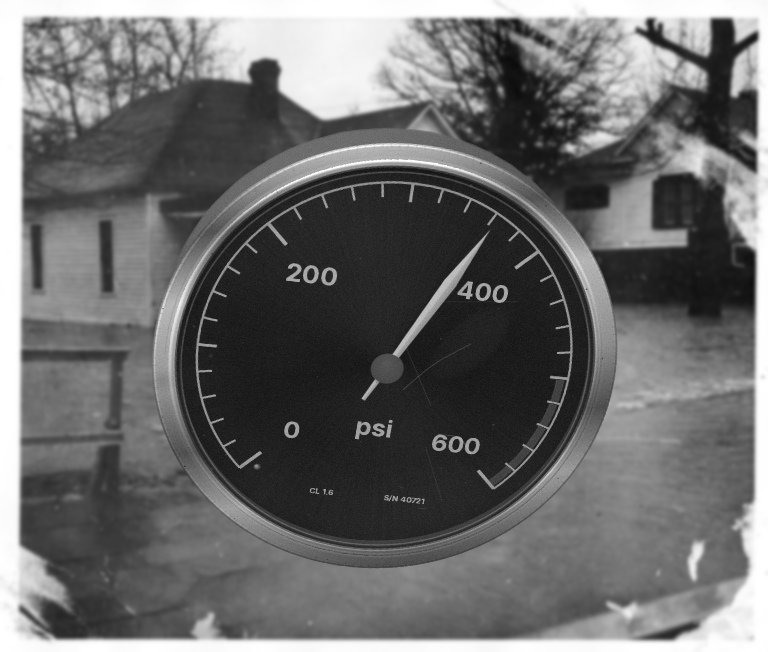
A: 360,psi
